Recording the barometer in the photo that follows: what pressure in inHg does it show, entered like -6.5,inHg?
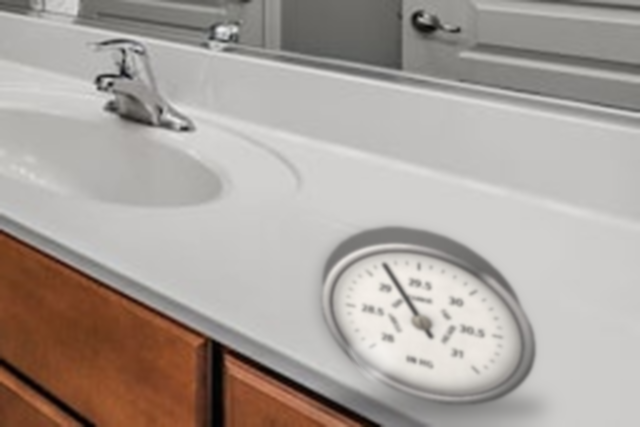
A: 29.2,inHg
